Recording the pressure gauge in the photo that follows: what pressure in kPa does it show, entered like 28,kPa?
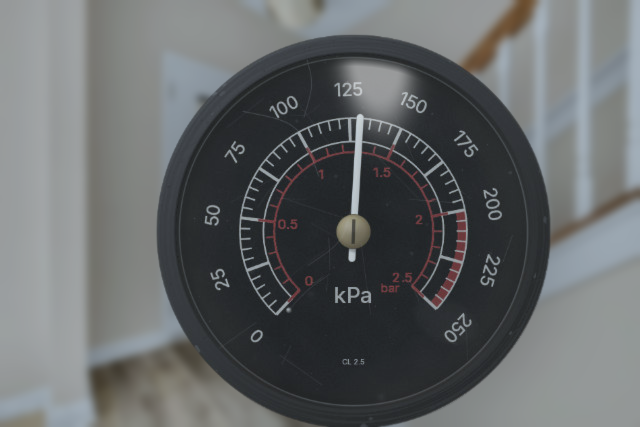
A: 130,kPa
